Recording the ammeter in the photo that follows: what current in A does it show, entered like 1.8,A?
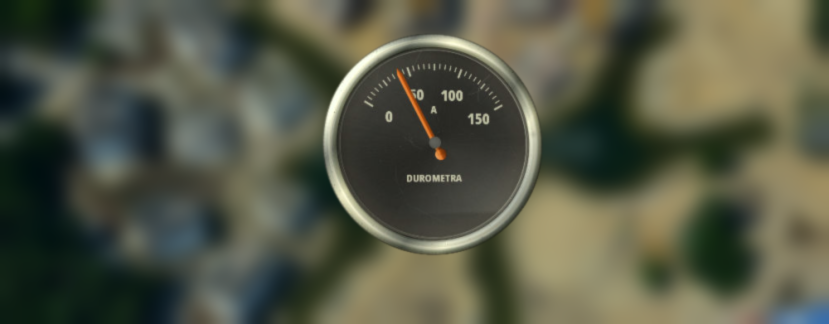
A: 40,A
